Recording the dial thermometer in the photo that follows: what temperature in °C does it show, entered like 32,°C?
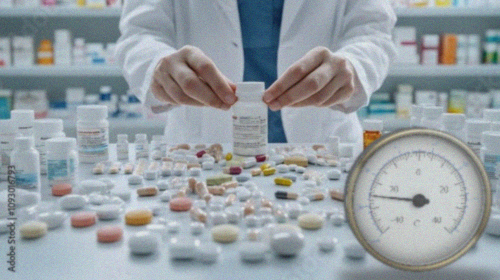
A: -25,°C
